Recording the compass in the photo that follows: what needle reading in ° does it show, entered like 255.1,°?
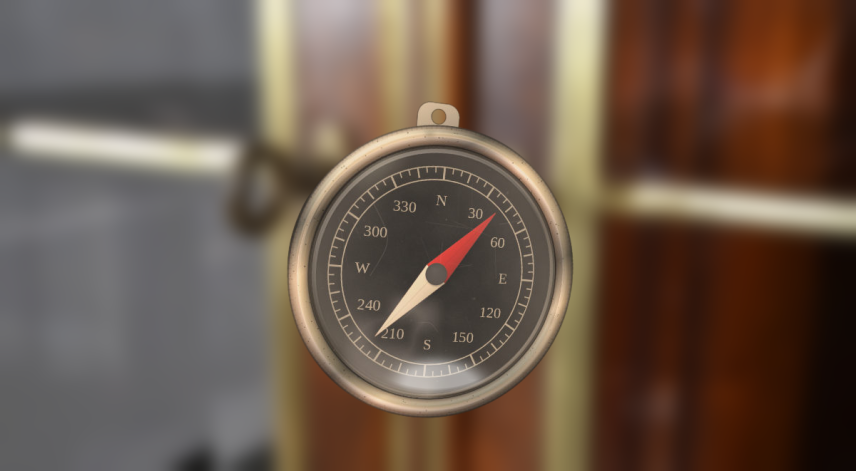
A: 40,°
